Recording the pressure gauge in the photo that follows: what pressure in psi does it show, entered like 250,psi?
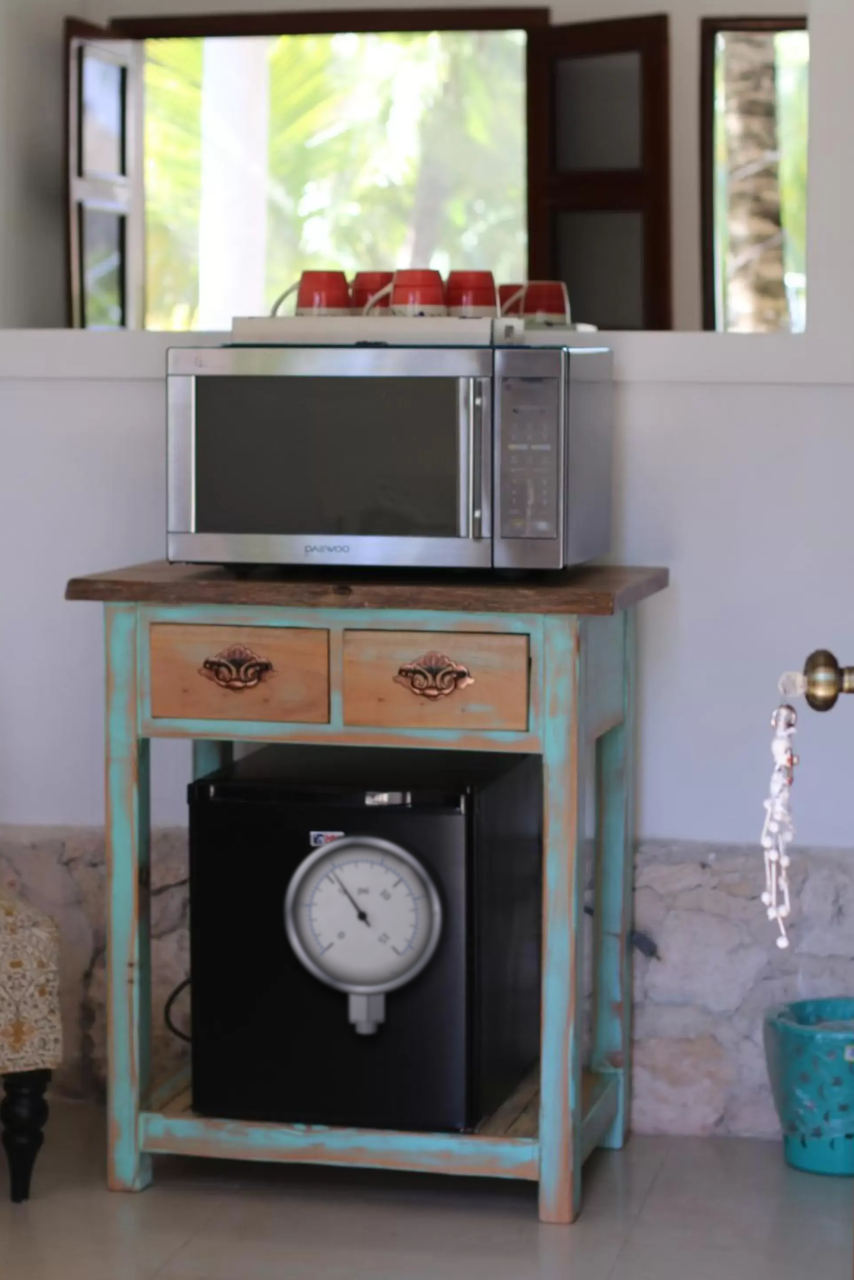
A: 5.5,psi
